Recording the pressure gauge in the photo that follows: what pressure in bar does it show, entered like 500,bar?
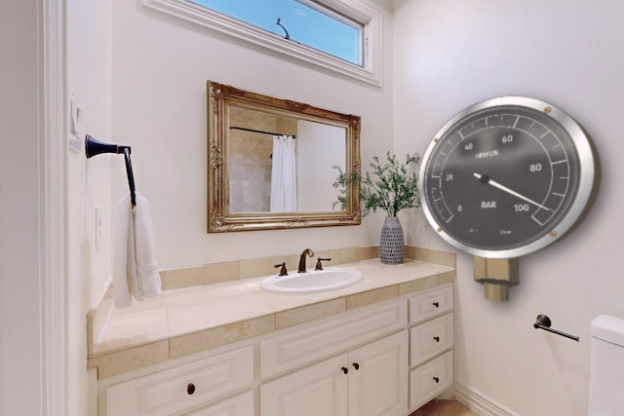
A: 95,bar
